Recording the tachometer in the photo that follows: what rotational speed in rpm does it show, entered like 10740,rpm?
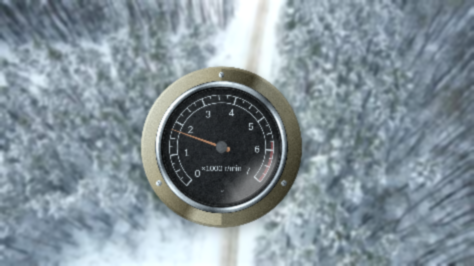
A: 1750,rpm
